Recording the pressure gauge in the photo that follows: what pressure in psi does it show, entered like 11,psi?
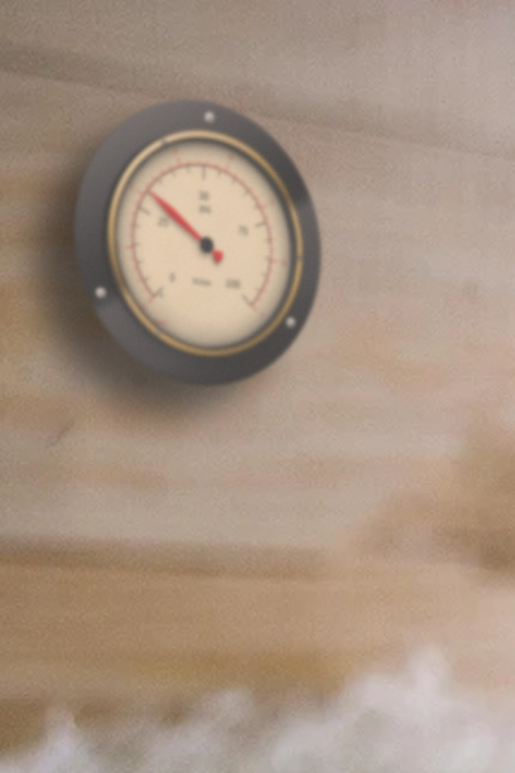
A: 30,psi
